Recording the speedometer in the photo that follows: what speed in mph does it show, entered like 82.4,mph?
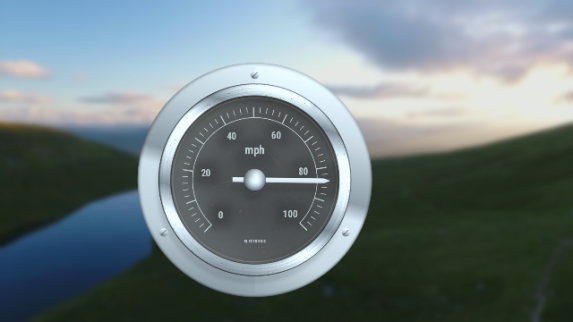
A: 84,mph
